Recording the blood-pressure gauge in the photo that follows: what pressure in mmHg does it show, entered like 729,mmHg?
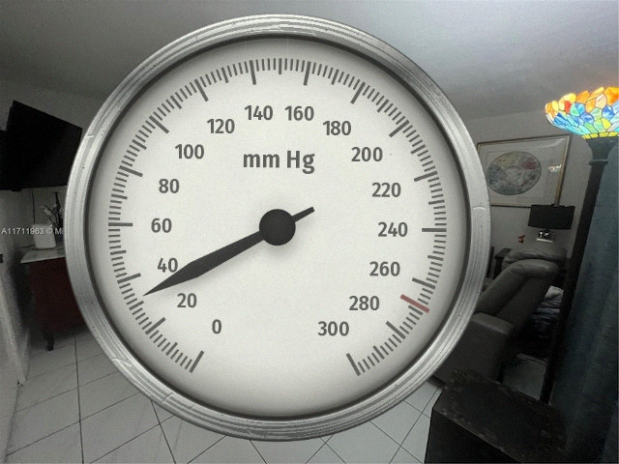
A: 32,mmHg
